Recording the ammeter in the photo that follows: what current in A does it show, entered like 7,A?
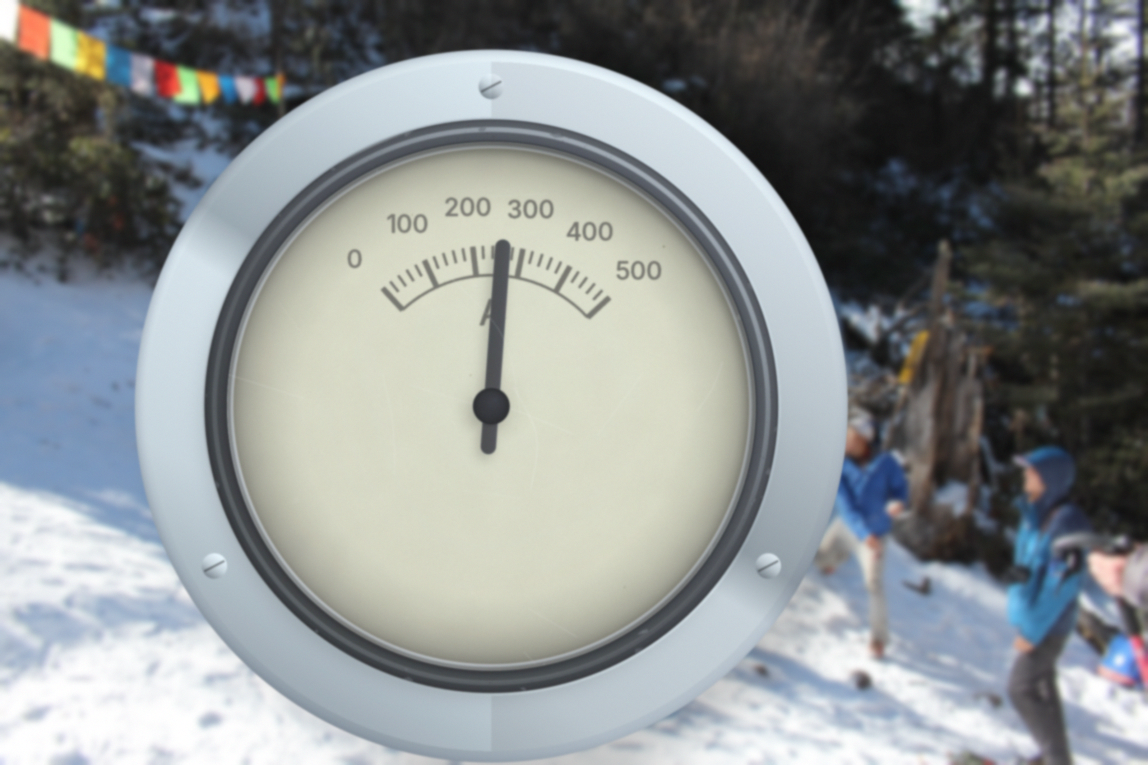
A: 260,A
